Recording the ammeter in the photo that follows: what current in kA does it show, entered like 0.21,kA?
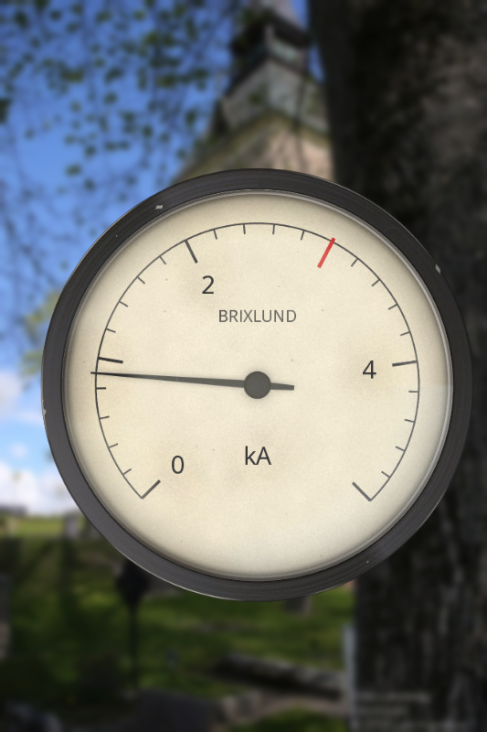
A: 0.9,kA
